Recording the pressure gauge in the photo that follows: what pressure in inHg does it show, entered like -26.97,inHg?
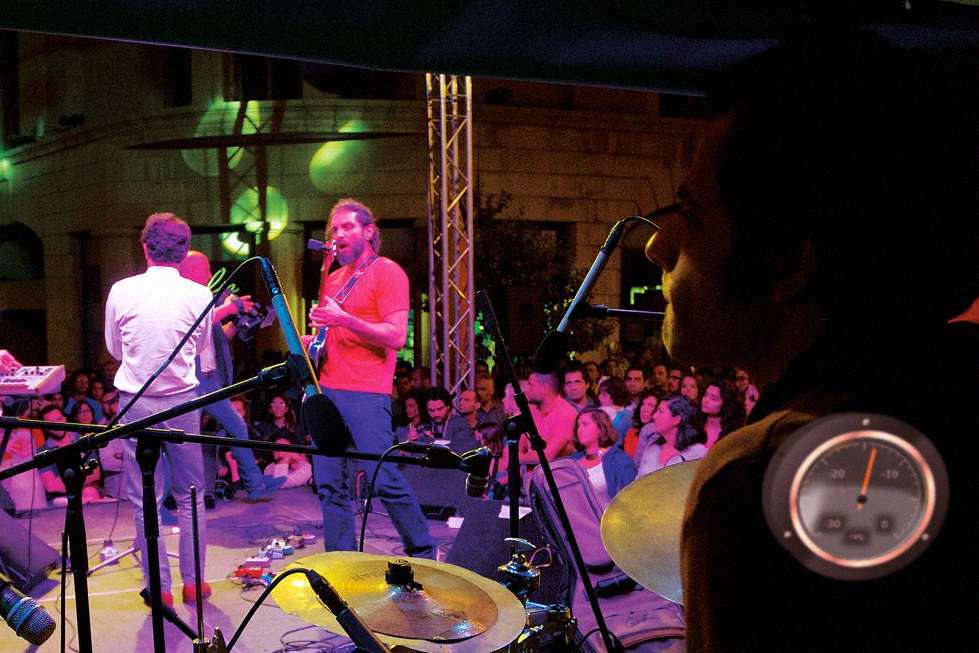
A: -14,inHg
